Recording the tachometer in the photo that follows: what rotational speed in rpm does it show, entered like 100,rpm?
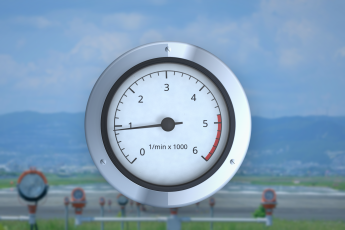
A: 900,rpm
